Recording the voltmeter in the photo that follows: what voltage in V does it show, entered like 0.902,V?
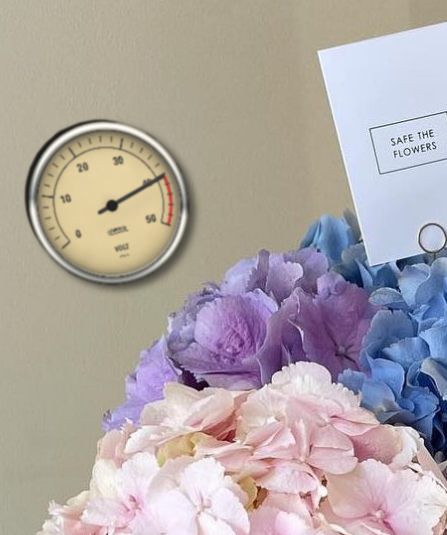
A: 40,V
